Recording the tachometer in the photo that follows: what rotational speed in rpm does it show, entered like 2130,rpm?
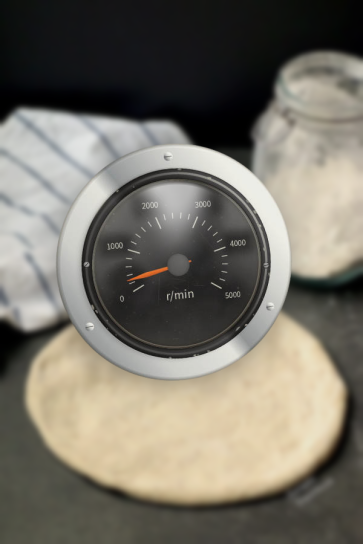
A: 300,rpm
